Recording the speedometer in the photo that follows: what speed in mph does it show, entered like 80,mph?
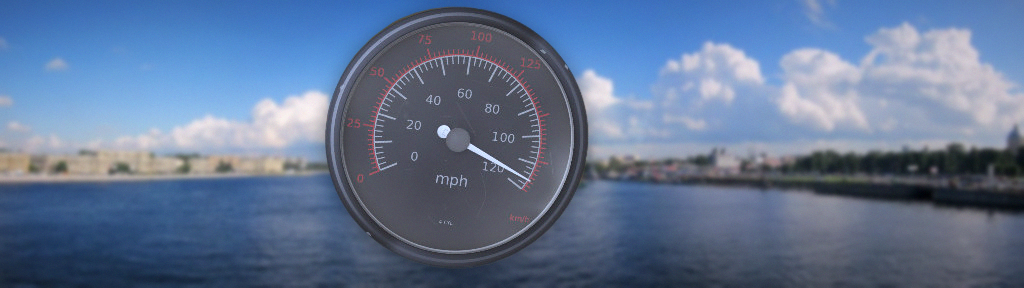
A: 116,mph
